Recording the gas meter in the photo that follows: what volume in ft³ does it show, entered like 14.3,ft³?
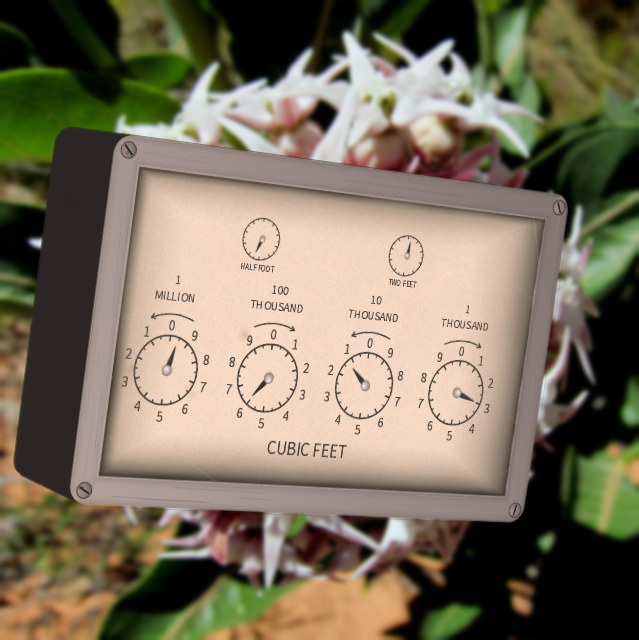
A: 961300,ft³
